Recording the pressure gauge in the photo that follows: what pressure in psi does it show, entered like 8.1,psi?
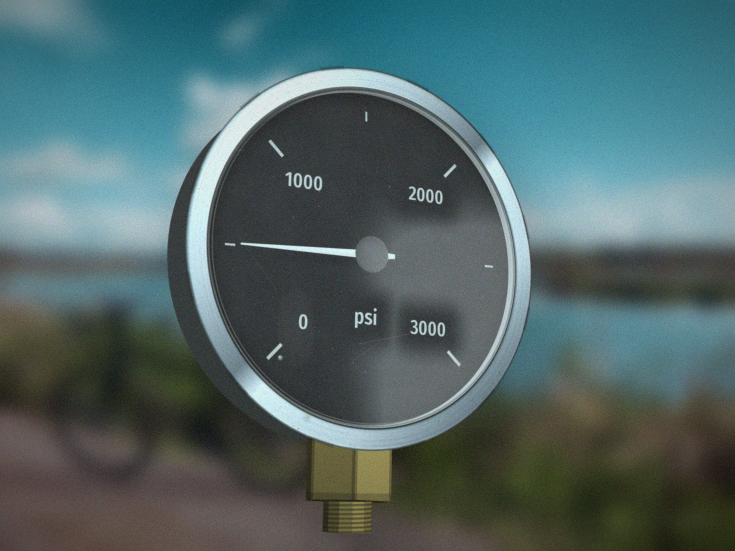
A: 500,psi
